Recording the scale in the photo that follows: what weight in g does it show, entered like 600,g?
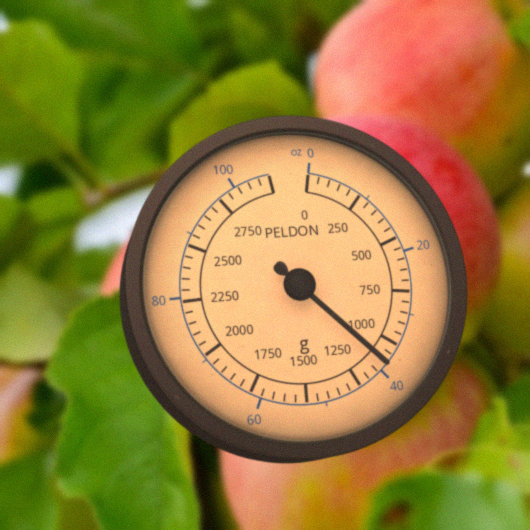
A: 1100,g
